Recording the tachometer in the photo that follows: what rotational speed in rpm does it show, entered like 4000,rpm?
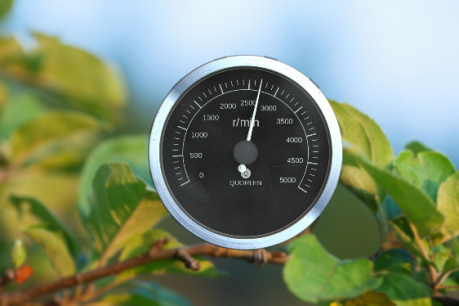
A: 2700,rpm
